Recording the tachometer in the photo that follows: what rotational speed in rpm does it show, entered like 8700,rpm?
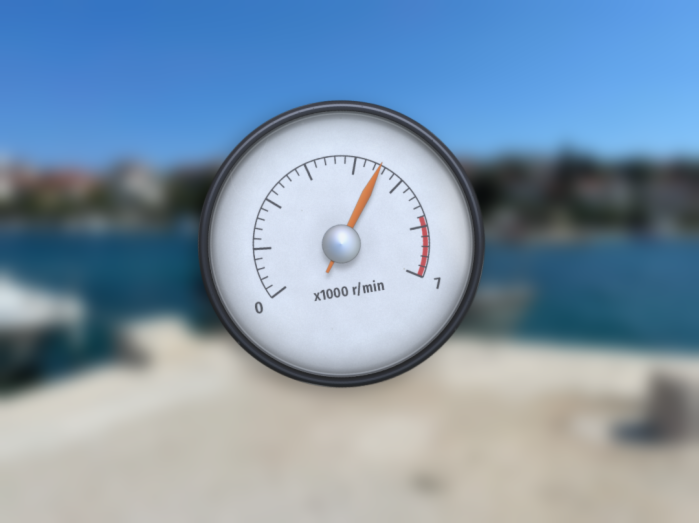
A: 4500,rpm
